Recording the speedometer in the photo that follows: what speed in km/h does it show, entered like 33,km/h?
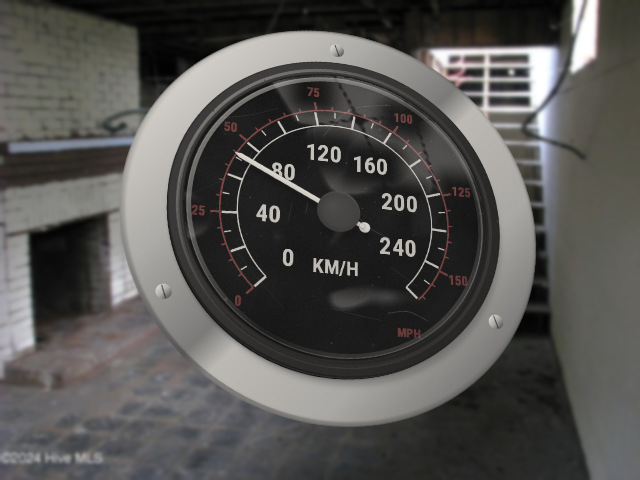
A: 70,km/h
